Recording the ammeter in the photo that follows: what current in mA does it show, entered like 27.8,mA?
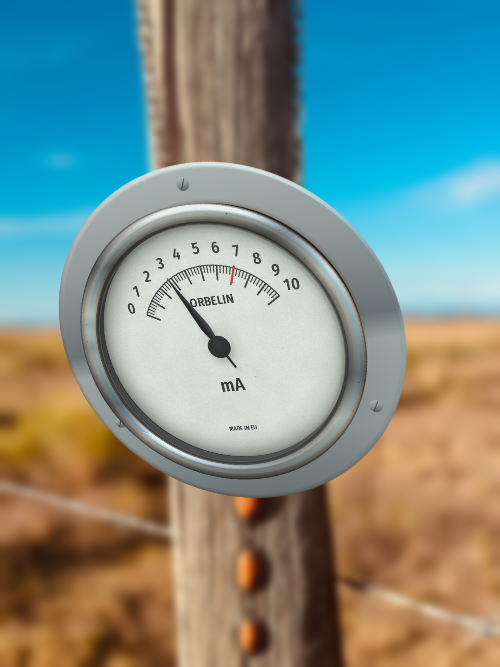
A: 3,mA
